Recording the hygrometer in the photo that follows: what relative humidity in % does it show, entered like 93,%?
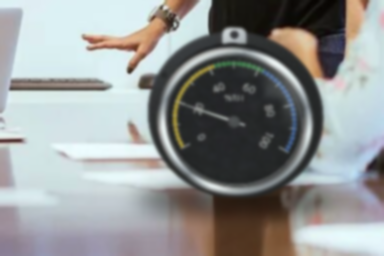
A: 20,%
